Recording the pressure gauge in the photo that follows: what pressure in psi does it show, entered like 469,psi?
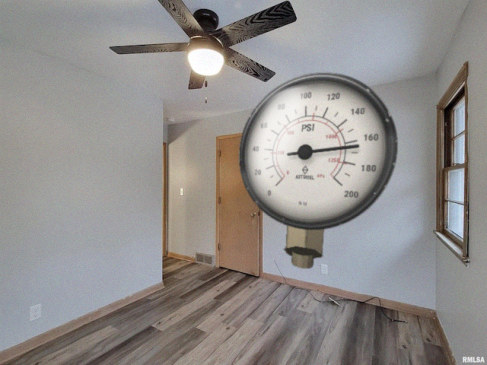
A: 165,psi
